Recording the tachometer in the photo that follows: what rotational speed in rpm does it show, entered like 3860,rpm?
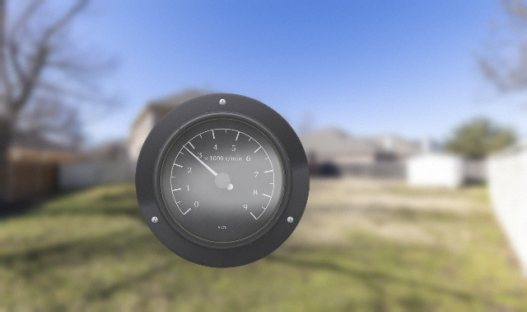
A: 2750,rpm
